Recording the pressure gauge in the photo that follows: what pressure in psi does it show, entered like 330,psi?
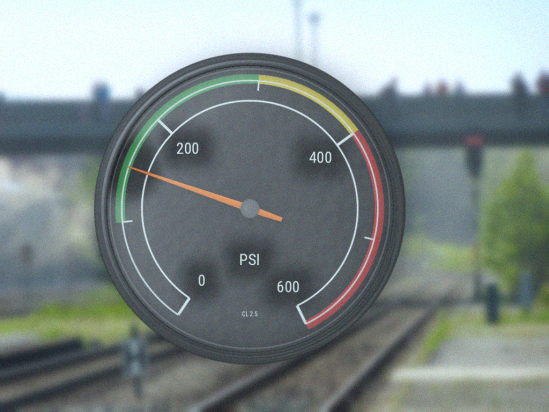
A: 150,psi
